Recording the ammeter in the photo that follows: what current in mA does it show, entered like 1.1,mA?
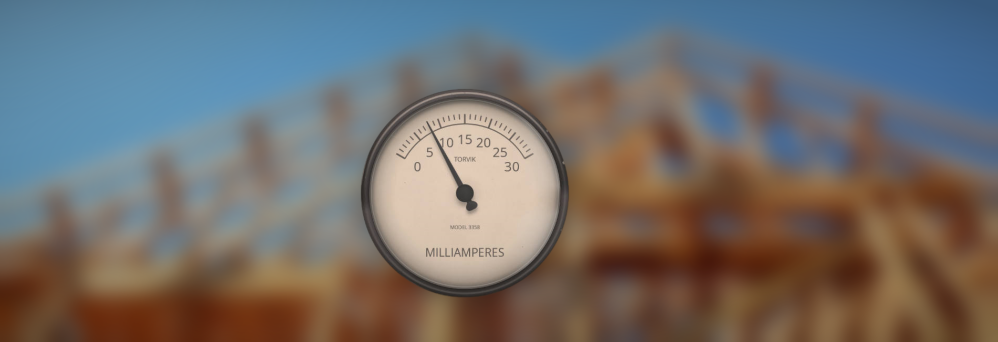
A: 8,mA
